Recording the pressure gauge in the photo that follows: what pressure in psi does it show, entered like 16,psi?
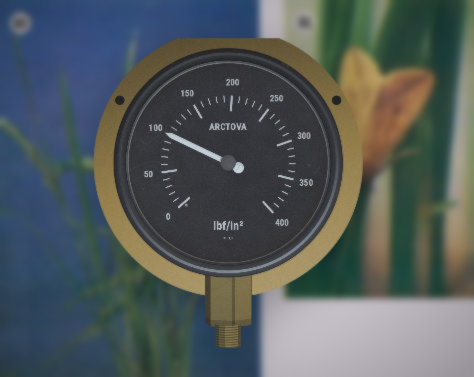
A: 100,psi
